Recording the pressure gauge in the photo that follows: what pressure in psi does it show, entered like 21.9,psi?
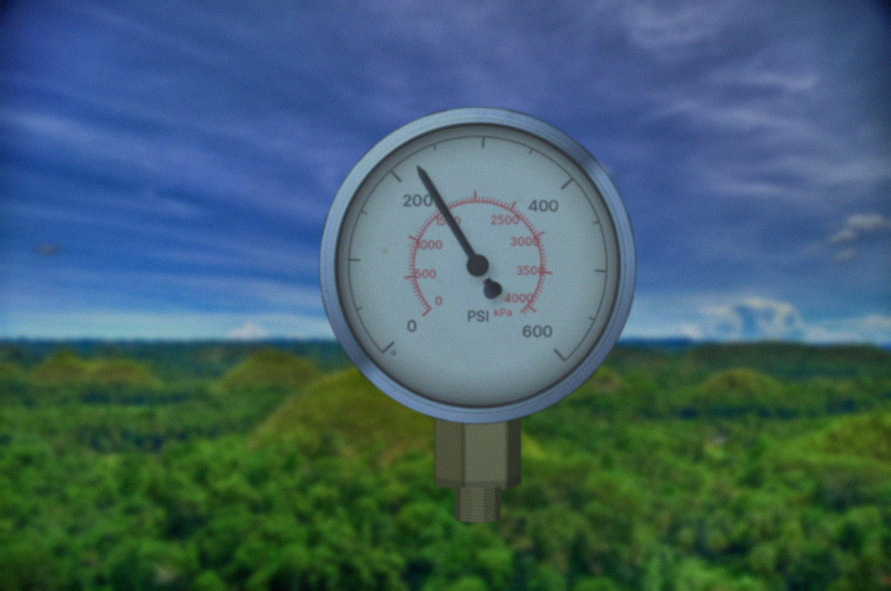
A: 225,psi
